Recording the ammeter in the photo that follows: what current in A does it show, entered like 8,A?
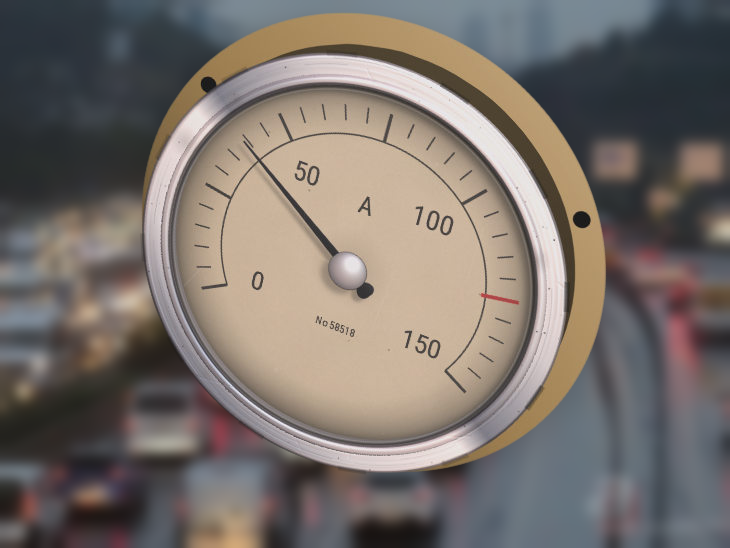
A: 40,A
